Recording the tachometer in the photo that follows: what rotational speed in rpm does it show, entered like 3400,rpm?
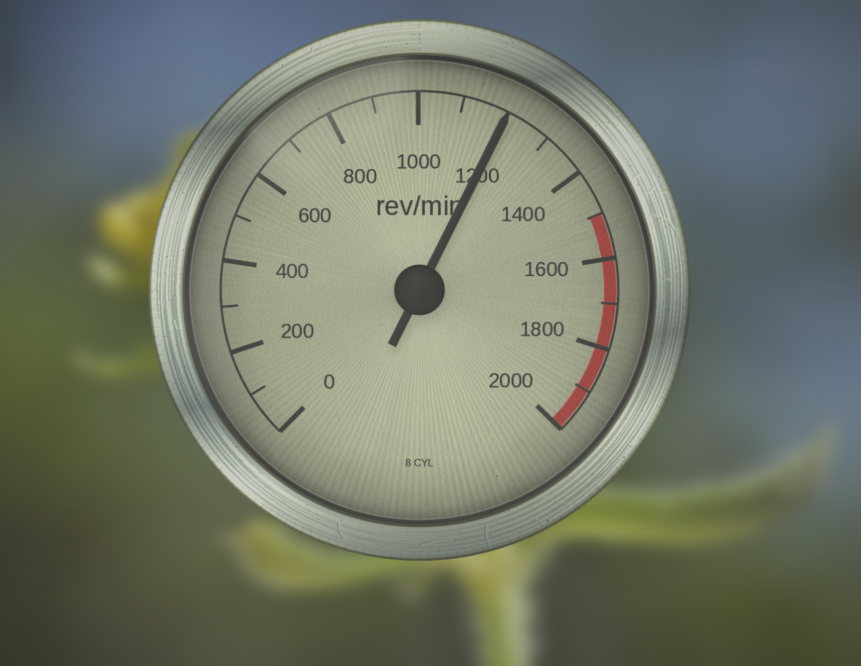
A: 1200,rpm
